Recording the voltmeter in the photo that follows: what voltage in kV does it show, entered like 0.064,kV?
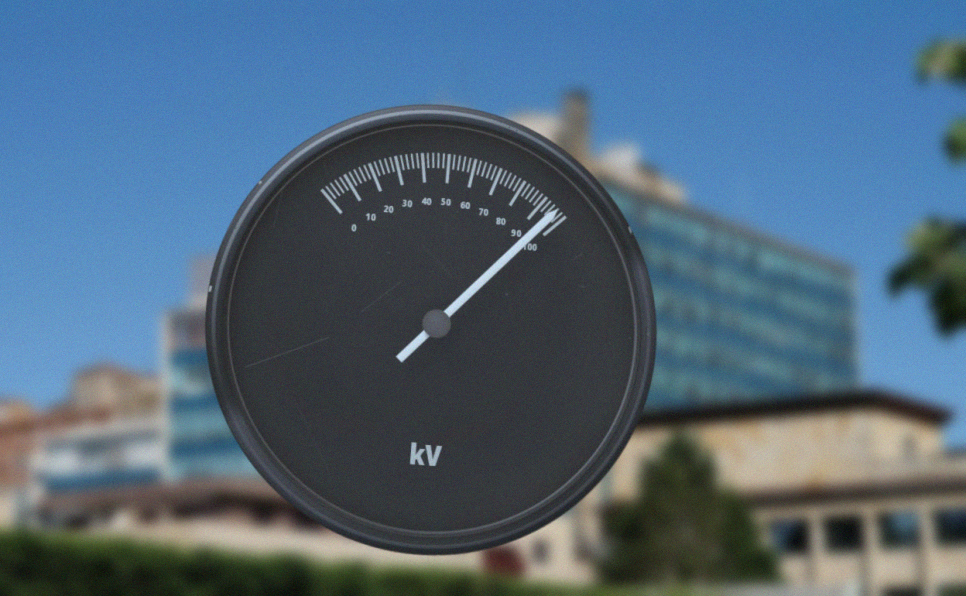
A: 96,kV
